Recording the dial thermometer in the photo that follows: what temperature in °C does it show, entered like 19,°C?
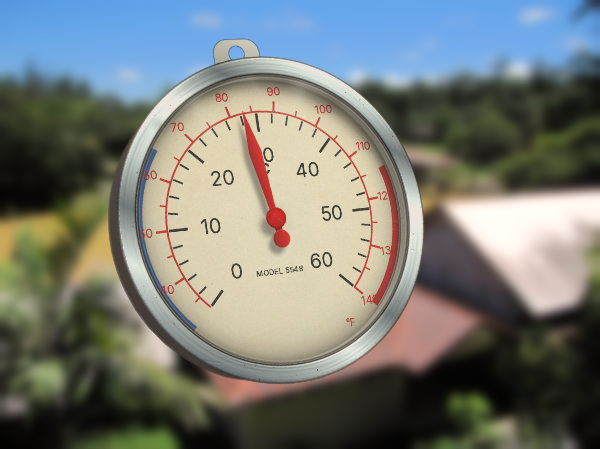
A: 28,°C
